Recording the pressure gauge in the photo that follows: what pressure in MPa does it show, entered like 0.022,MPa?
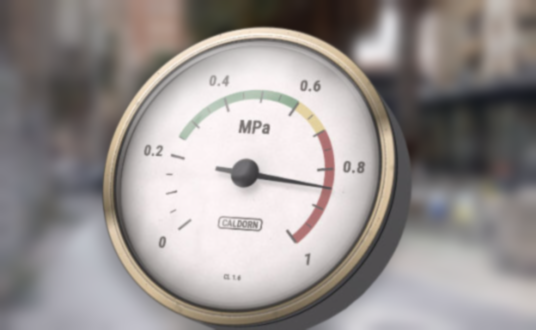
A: 0.85,MPa
